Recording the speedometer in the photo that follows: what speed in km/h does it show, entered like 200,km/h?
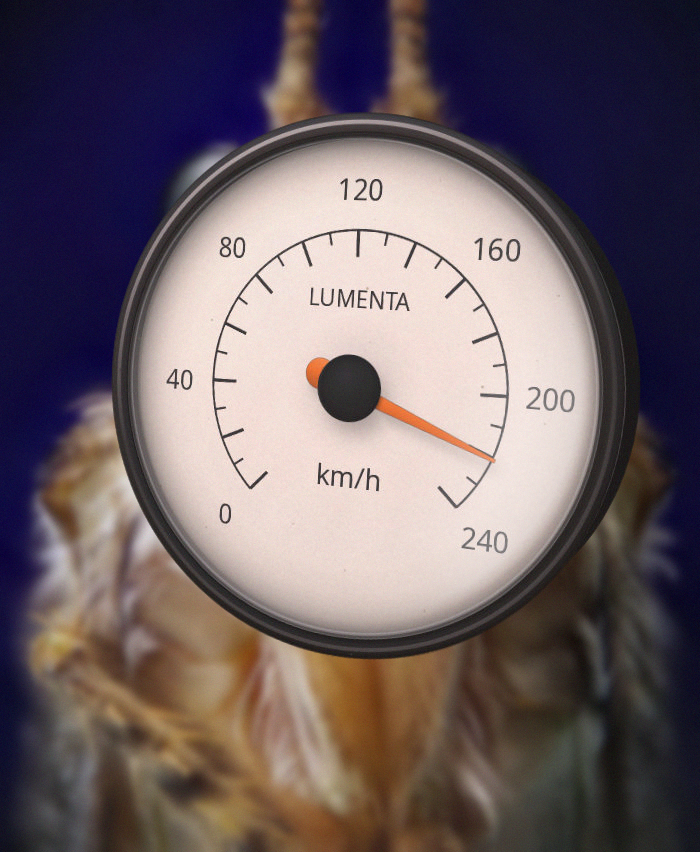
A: 220,km/h
